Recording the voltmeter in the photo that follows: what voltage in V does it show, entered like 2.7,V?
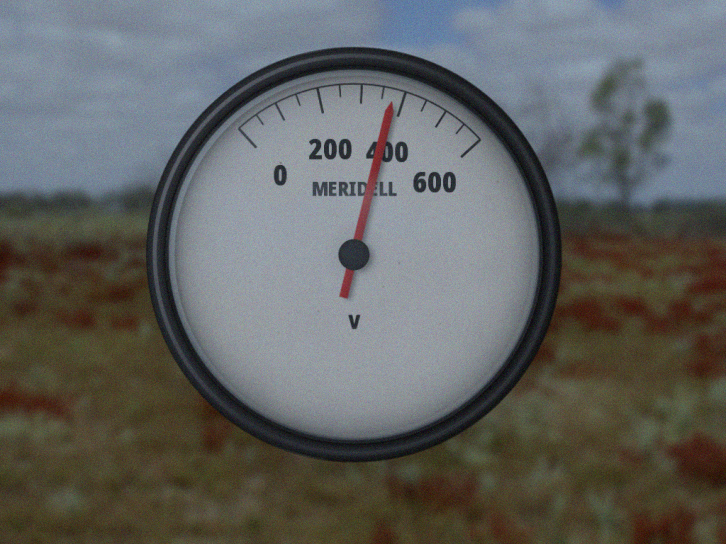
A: 375,V
